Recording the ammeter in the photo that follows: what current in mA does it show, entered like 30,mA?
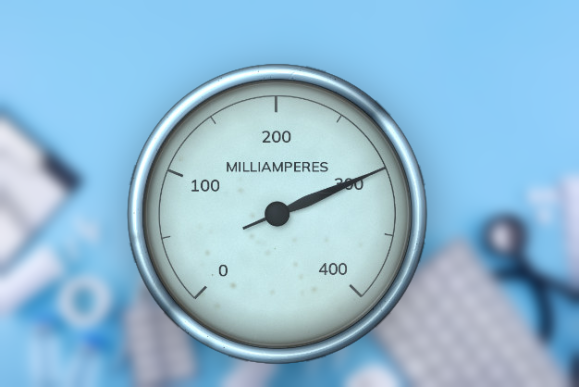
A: 300,mA
